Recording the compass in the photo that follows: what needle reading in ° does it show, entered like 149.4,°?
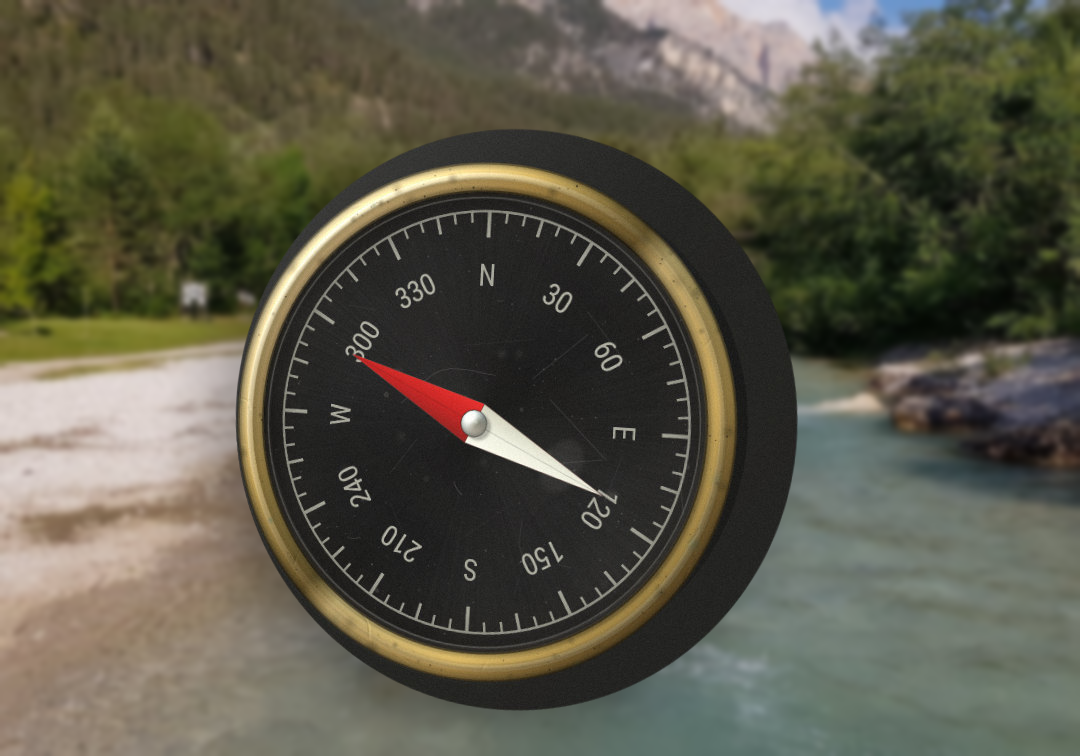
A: 295,°
